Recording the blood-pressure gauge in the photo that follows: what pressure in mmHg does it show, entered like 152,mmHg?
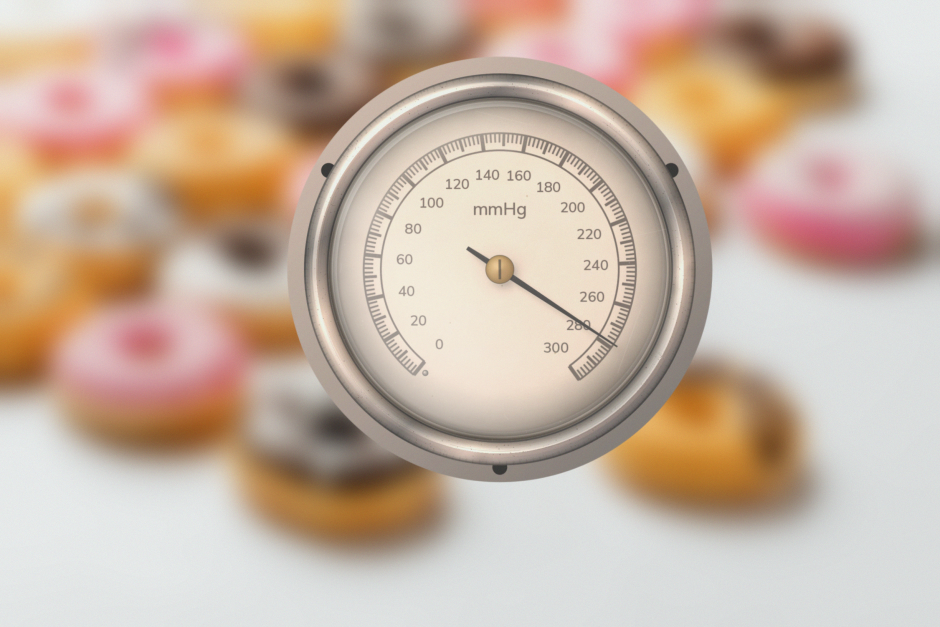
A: 278,mmHg
